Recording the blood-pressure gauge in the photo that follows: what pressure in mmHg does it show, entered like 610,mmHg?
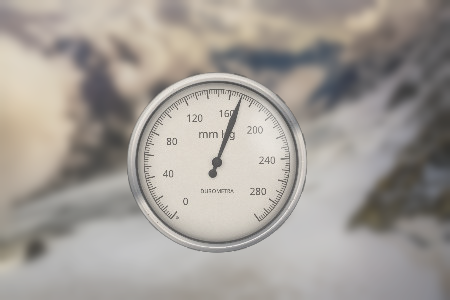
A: 170,mmHg
